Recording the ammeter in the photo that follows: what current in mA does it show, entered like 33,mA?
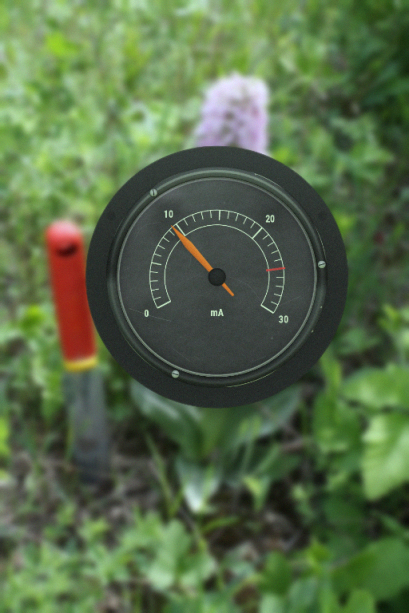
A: 9.5,mA
